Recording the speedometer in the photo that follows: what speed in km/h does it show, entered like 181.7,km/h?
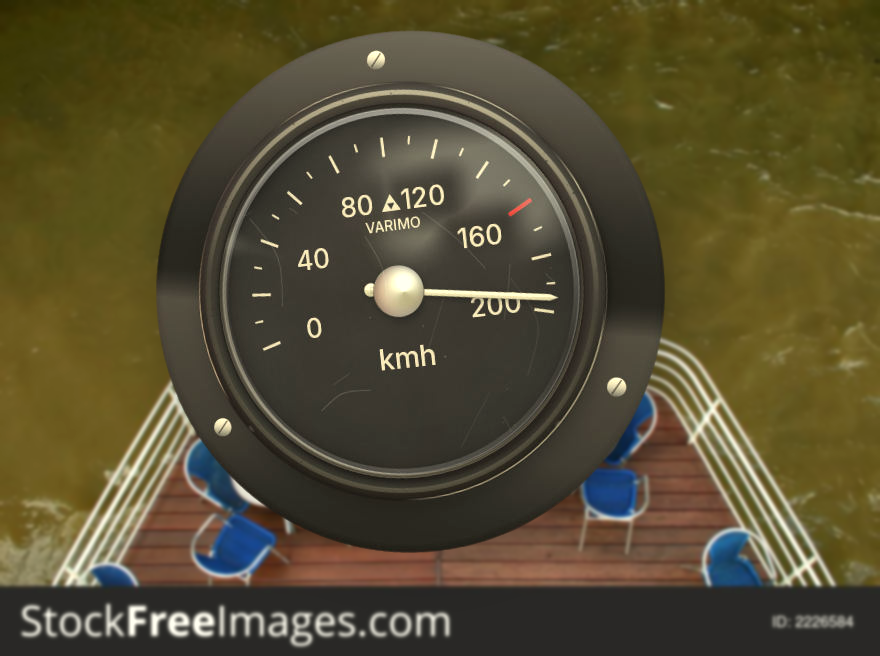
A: 195,km/h
